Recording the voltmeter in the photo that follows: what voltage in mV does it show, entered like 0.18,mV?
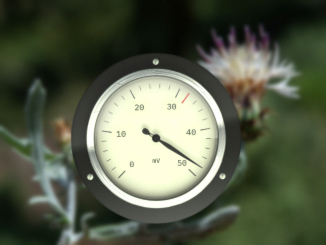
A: 48,mV
